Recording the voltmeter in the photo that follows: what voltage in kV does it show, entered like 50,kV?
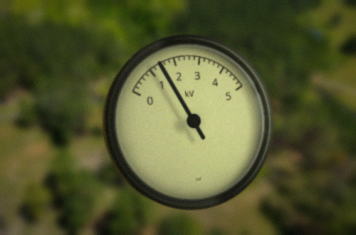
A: 1.4,kV
